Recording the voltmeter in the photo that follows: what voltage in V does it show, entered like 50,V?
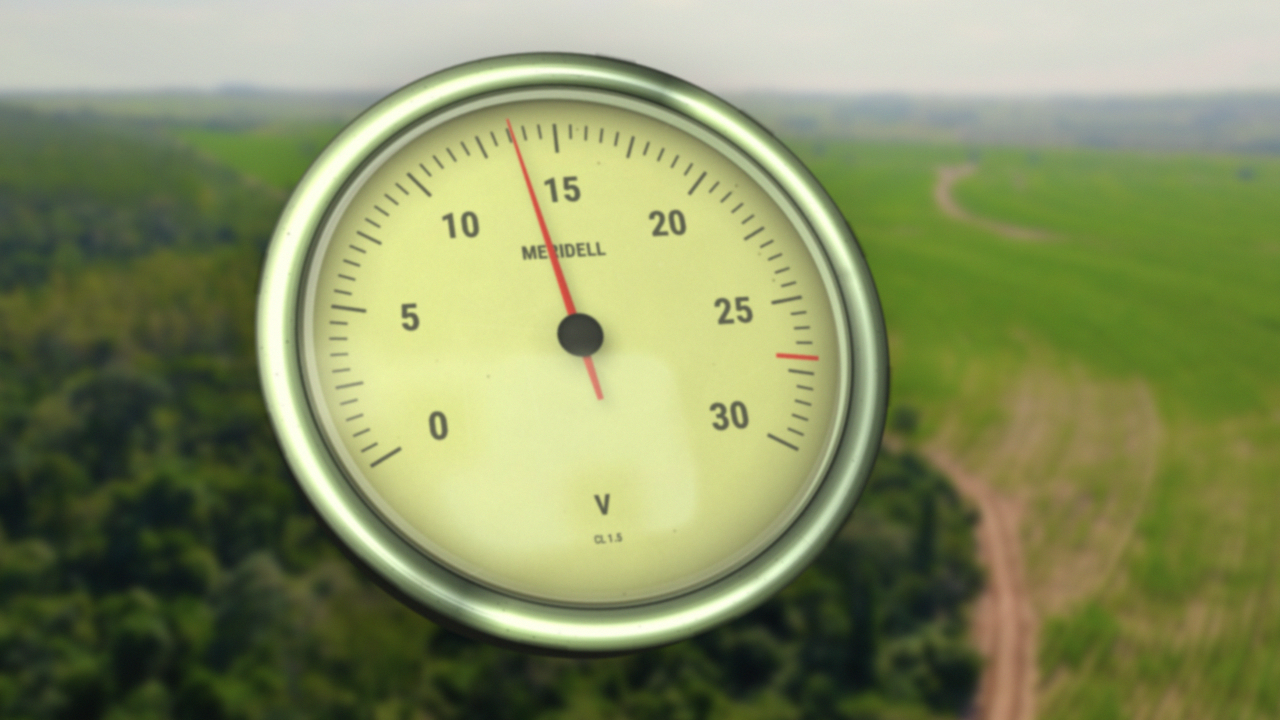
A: 13.5,V
